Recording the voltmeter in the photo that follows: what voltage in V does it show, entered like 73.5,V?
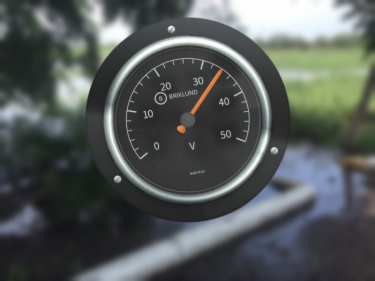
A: 34,V
